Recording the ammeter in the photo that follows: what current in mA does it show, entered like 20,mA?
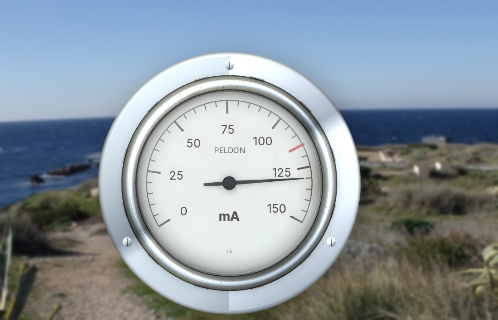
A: 130,mA
